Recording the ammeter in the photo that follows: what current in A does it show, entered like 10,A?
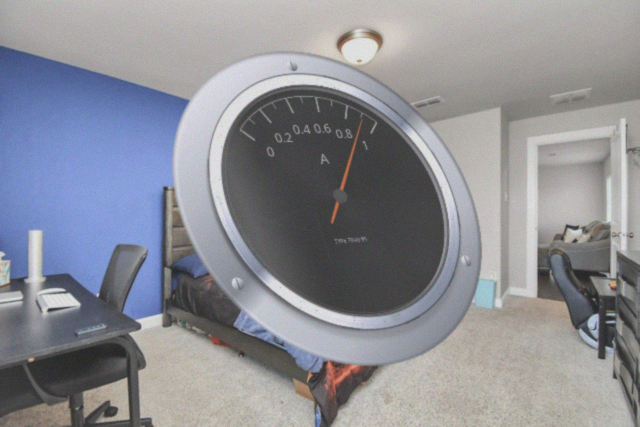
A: 0.9,A
